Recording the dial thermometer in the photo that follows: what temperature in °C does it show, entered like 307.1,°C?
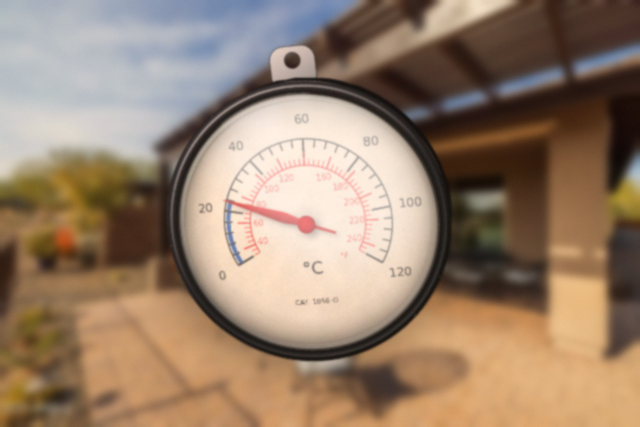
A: 24,°C
